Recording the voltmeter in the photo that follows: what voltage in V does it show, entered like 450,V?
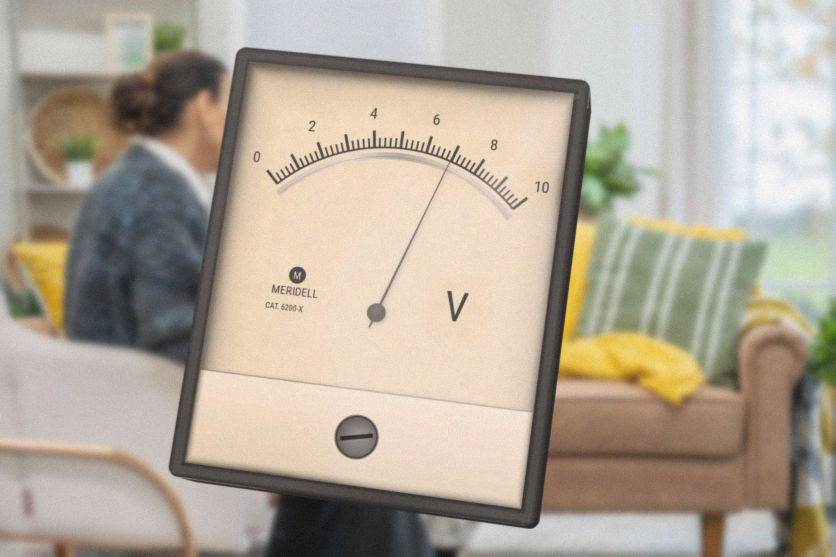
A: 7,V
